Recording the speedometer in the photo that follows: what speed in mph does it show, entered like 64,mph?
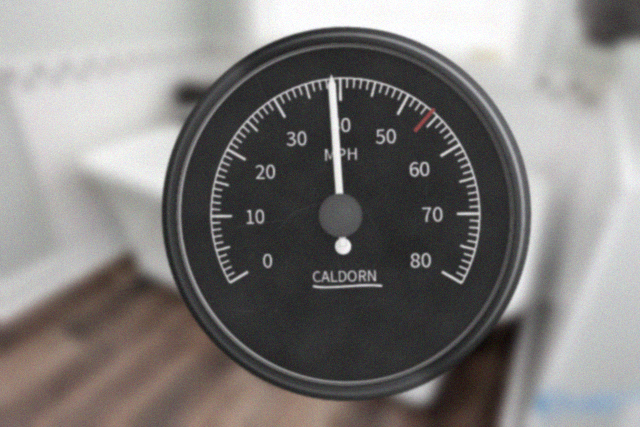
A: 39,mph
